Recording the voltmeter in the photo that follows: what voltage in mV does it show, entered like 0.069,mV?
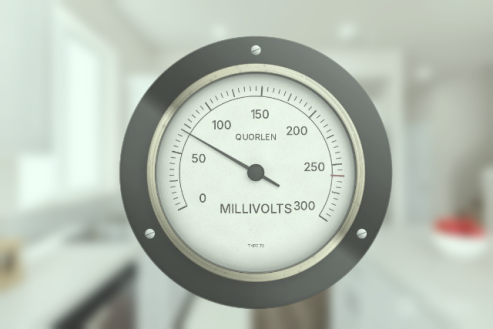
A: 70,mV
